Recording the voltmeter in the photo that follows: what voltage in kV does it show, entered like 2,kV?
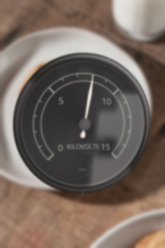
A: 8,kV
